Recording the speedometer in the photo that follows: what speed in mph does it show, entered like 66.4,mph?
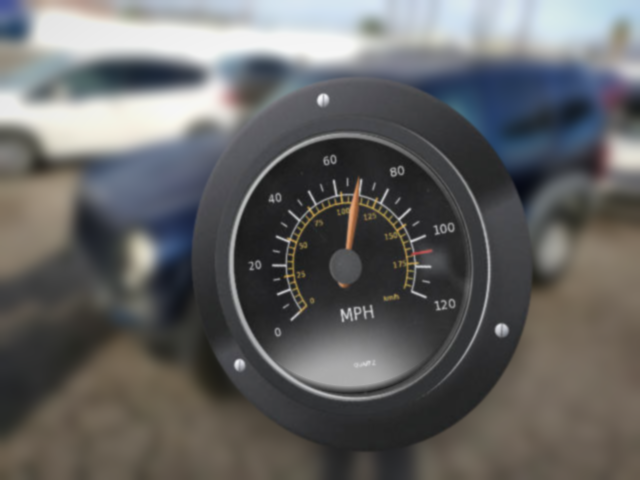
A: 70,mph
